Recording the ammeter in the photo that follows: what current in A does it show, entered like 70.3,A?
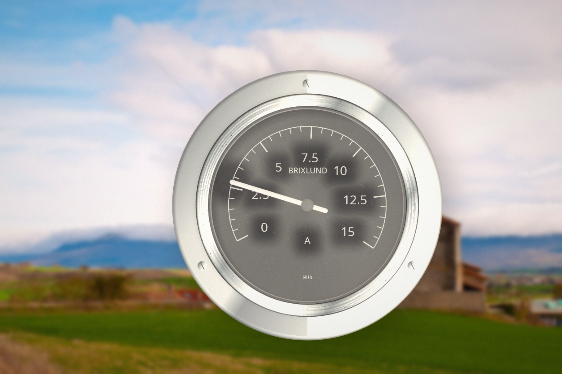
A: 2.75,A
